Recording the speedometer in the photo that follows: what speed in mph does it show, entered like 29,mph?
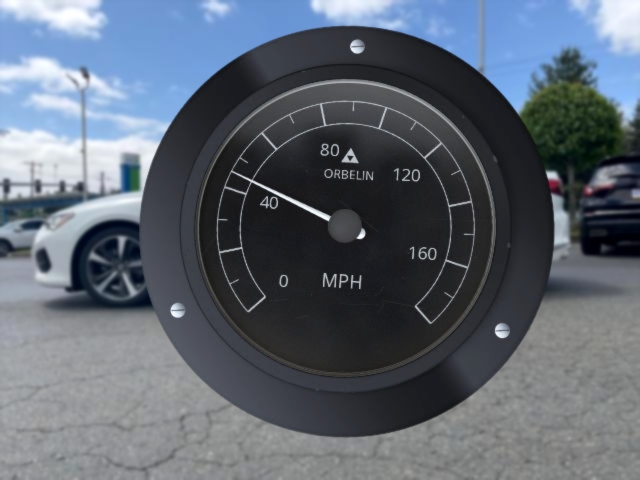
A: 45,mph
